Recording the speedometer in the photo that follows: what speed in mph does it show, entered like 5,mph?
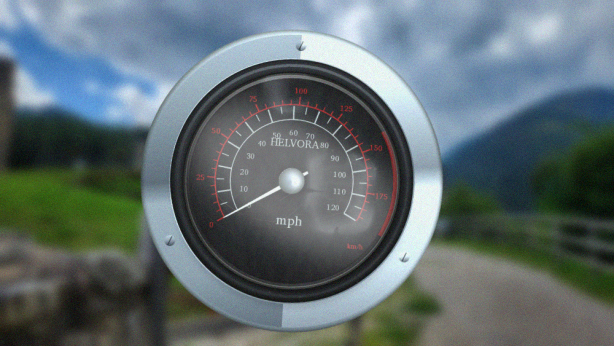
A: 0,mph
